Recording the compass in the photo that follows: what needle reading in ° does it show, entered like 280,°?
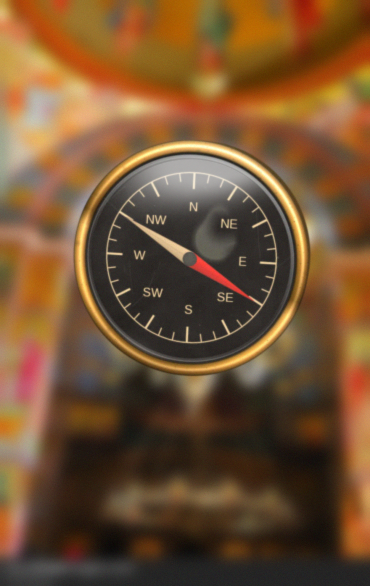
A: 120,°
